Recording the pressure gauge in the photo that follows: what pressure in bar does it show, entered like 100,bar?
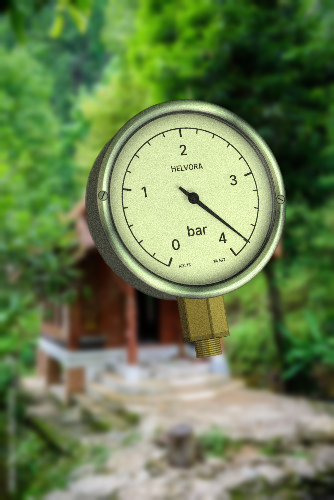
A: 3.8,bar
